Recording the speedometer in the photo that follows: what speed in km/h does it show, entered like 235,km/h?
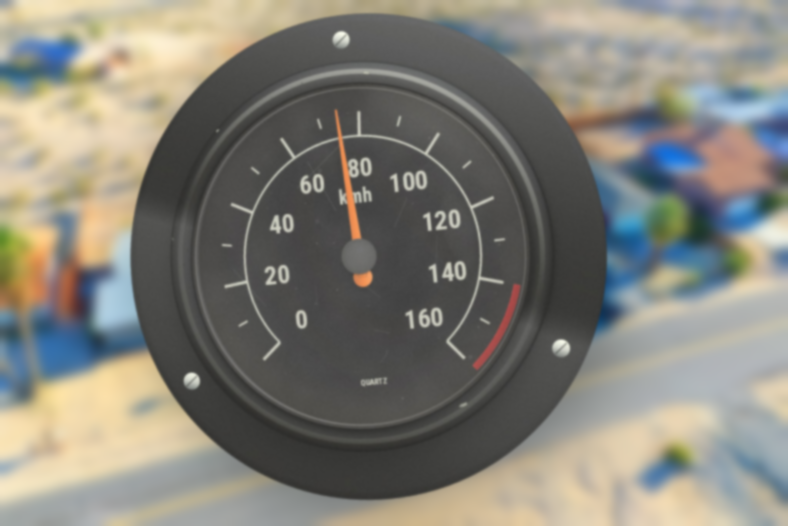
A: 75,km/h
